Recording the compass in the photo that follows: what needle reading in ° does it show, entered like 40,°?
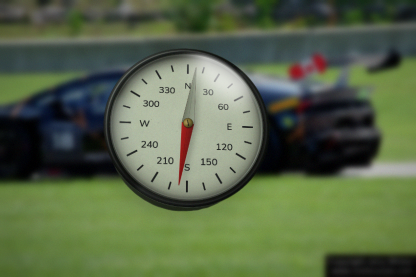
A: 187.5,°
